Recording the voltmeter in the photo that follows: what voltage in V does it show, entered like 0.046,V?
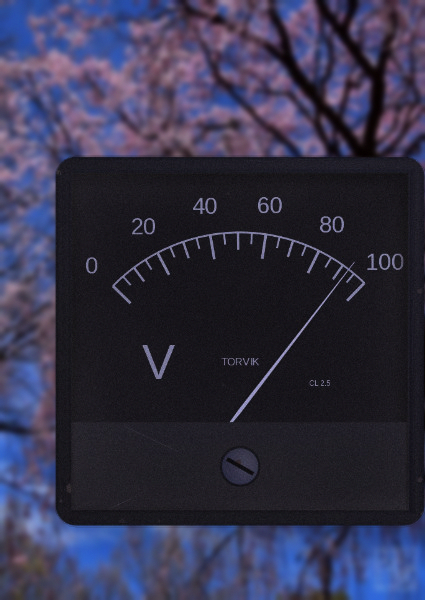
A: 92.5,V
